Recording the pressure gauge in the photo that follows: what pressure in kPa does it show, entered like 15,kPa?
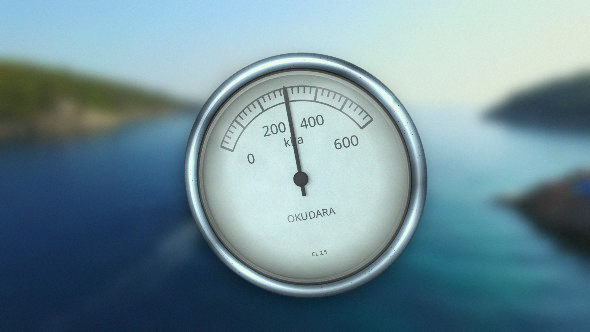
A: 300,kPa
